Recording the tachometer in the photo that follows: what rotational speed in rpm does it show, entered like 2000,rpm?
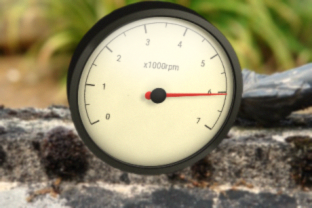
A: 6000,rpm
